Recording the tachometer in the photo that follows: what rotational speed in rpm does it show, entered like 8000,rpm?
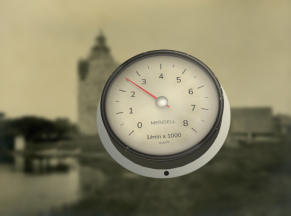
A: 2500,rpm
